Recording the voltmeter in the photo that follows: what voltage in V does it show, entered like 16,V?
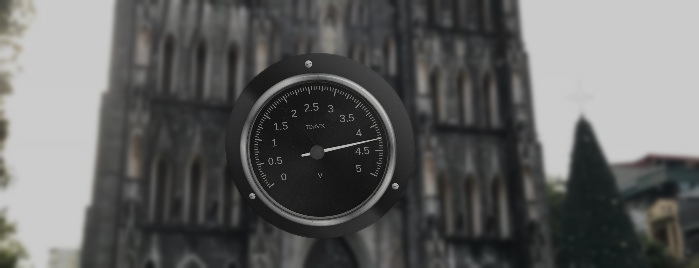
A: 4.25,V
